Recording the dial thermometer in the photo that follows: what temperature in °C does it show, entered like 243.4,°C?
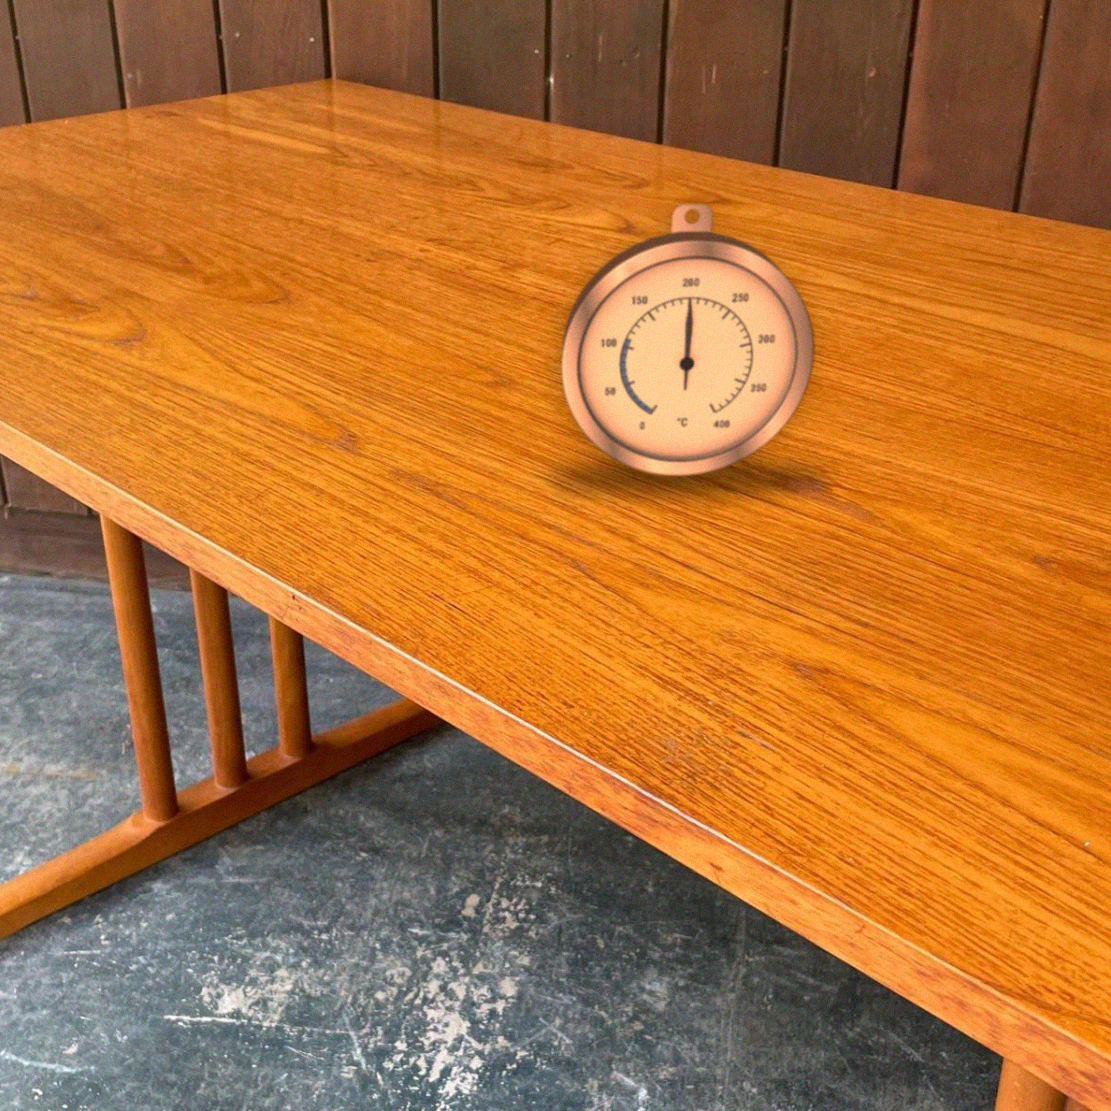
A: 200,°C
